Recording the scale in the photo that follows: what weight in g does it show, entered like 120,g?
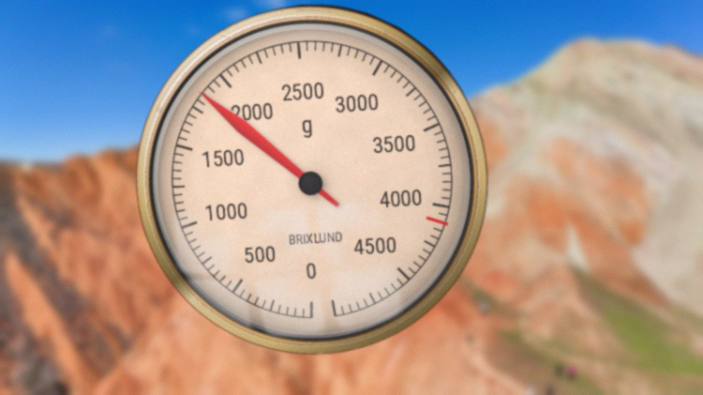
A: 1850,g
